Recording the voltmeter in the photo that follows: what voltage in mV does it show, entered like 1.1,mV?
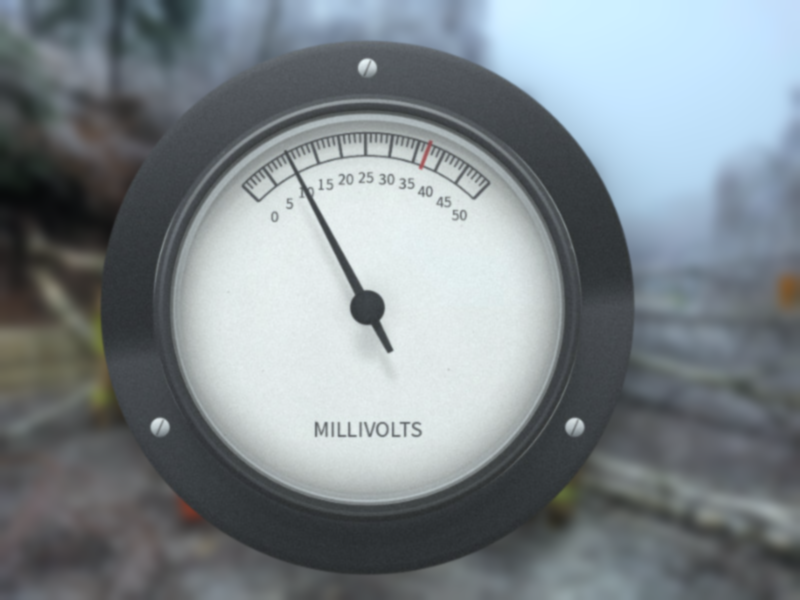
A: 10,mV
